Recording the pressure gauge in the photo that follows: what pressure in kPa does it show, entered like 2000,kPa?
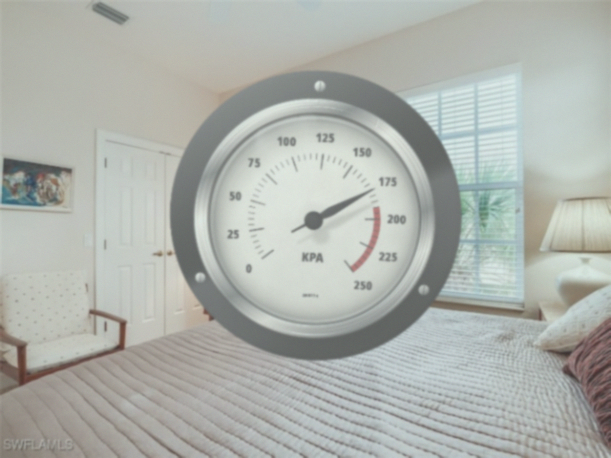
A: 175,kPa
